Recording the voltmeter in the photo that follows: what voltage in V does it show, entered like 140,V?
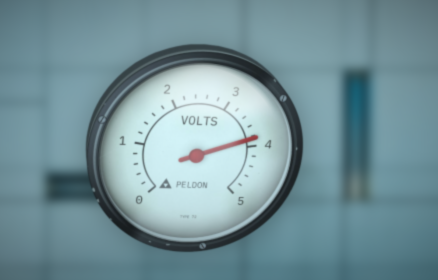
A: 3.8,V
